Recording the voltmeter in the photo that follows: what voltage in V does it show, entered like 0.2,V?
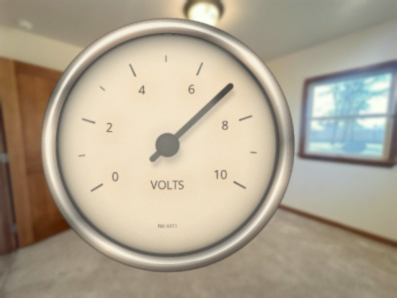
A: 7,V
